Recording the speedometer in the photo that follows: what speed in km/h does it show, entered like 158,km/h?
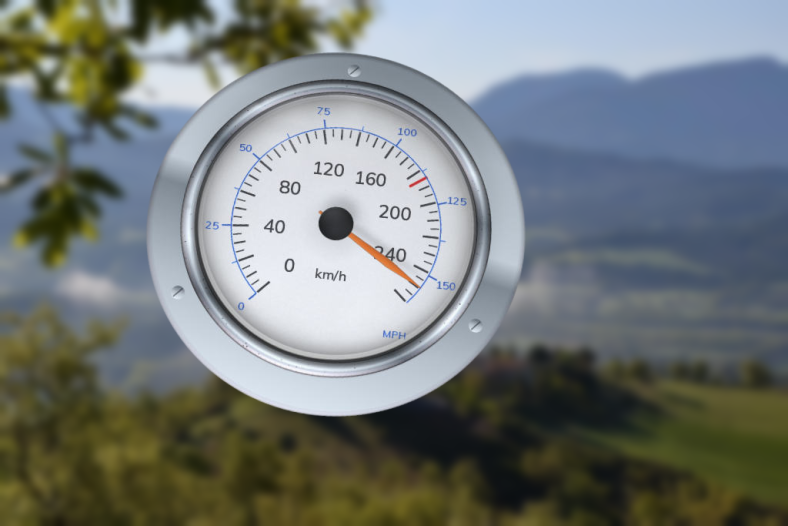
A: 250,km/h
